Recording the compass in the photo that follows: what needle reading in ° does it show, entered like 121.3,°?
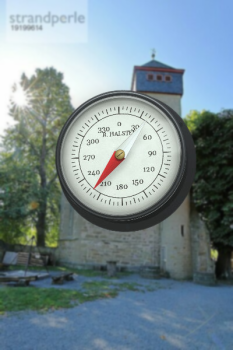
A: 220,°
